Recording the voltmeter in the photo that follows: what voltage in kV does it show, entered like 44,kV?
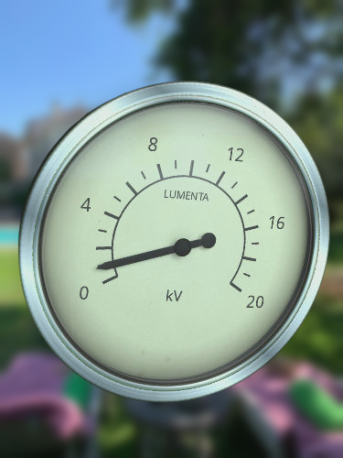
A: 1,kV
